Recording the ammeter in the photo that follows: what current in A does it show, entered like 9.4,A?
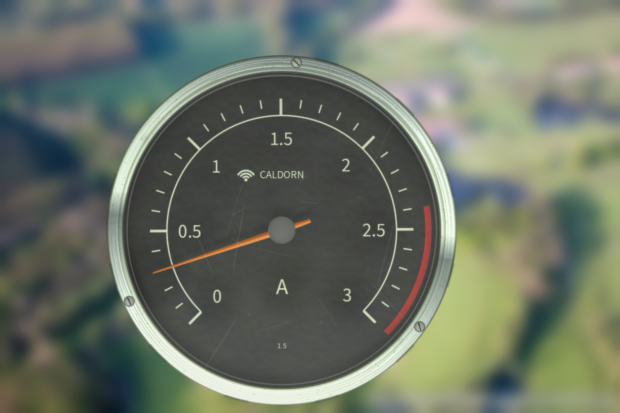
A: 0.3,A
